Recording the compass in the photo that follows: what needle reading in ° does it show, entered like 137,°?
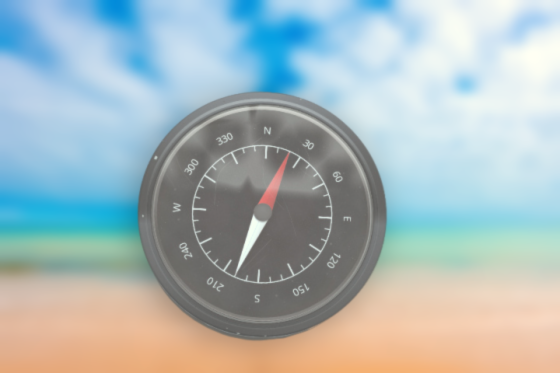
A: 20,°
